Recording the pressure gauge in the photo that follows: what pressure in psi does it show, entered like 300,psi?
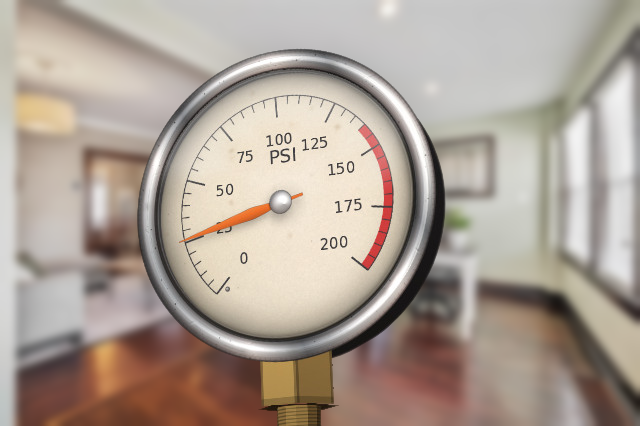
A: 25,psi
